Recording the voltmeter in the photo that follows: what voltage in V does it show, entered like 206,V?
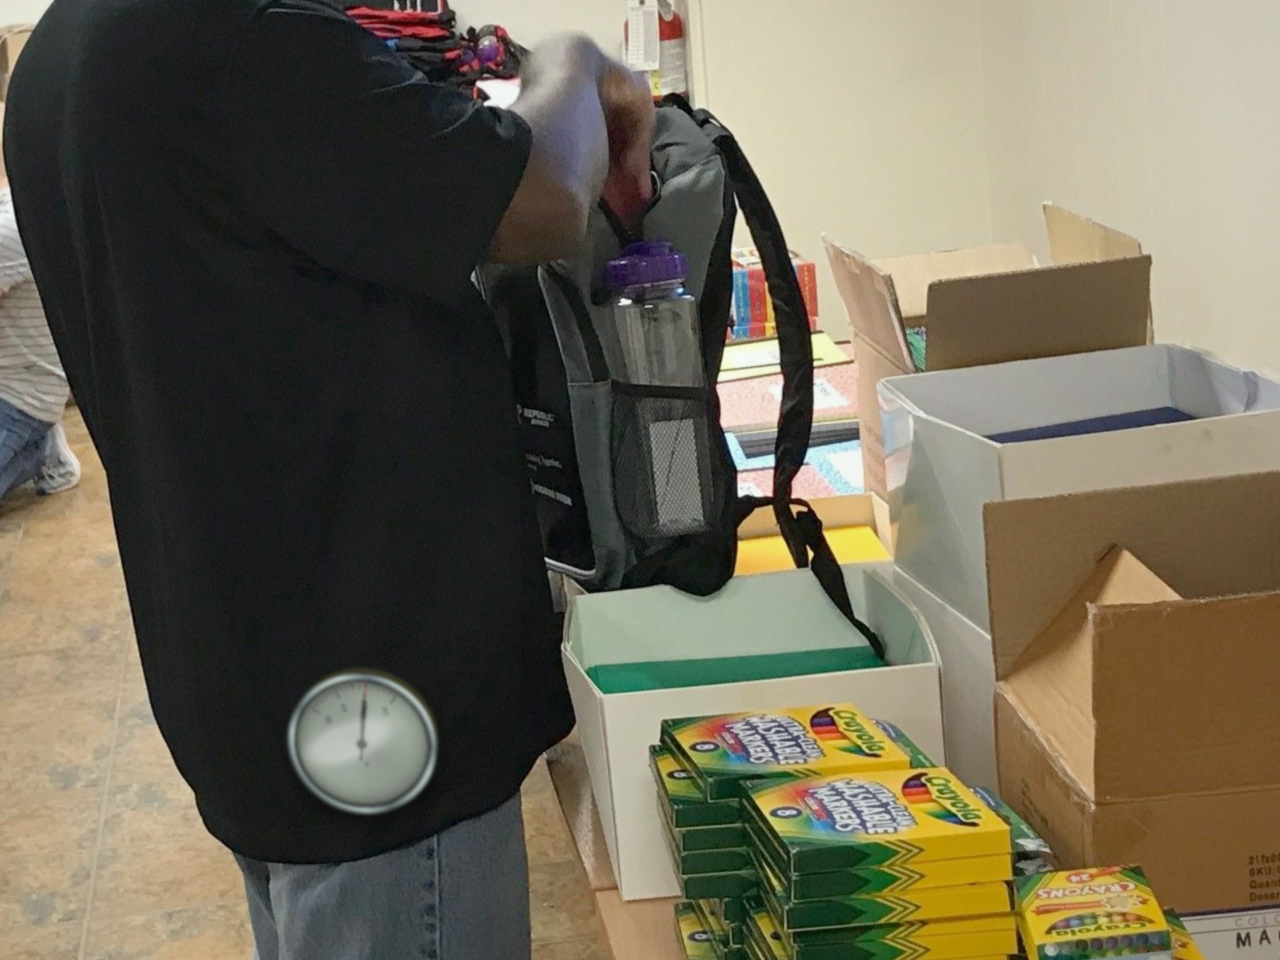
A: 2,V
